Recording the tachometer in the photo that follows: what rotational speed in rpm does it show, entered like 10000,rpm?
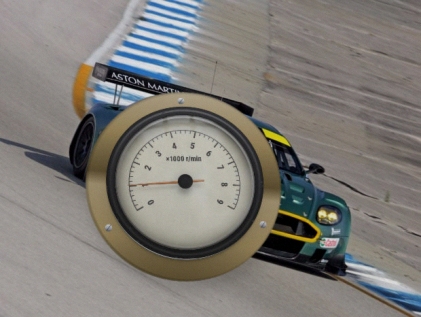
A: 1000,rpm
